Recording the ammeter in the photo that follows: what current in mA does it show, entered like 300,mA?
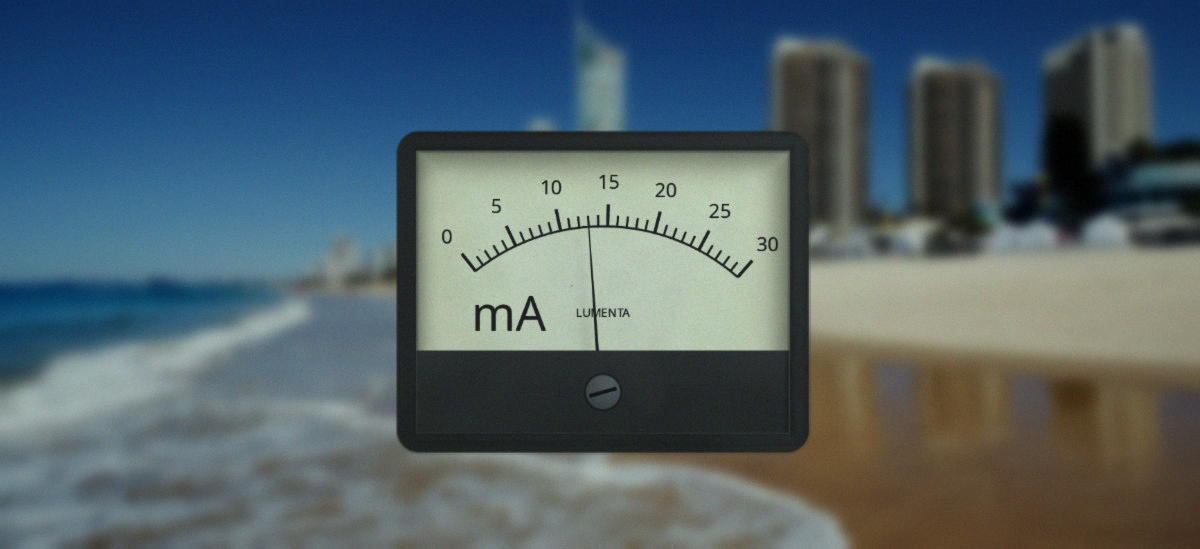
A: 13,mA
